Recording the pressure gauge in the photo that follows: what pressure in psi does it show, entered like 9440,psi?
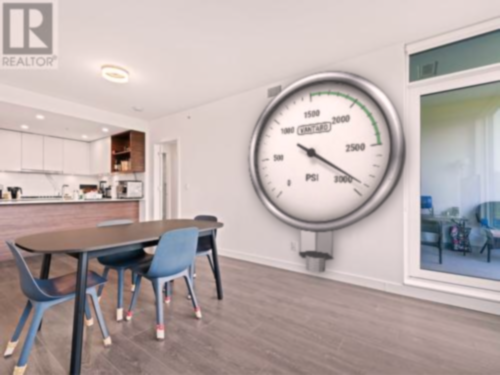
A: 2900,psi
